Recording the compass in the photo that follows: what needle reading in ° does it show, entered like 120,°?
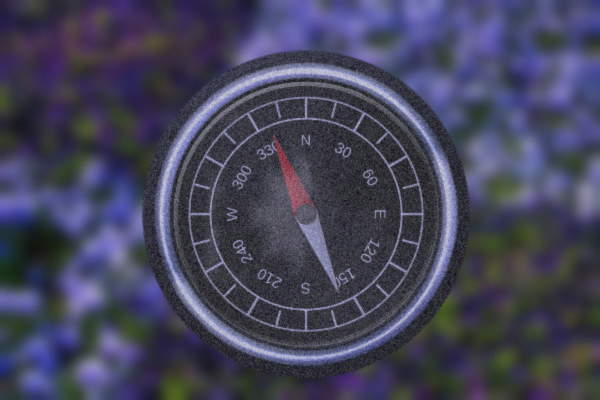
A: 337.5,°
